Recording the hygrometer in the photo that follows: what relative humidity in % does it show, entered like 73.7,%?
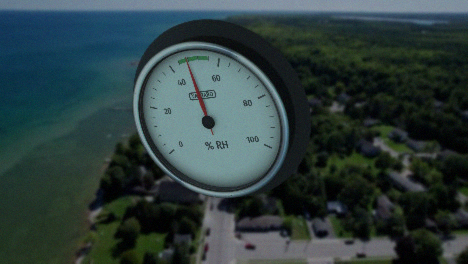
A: 48,%
